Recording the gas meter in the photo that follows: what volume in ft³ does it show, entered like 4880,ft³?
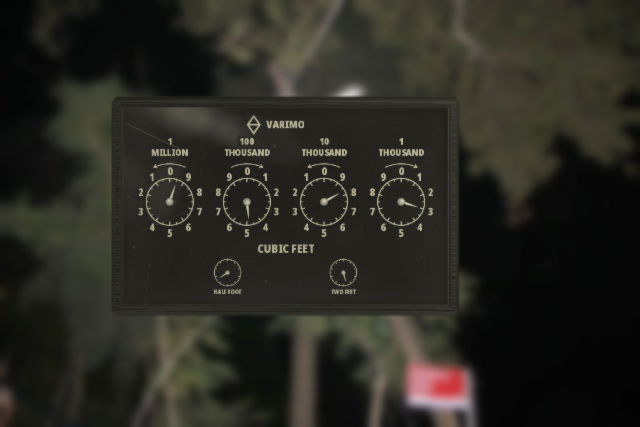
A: 948300,ft³
